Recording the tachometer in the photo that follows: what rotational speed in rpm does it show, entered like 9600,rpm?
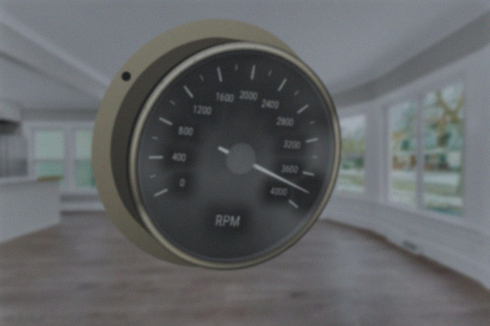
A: 3800,rpm
